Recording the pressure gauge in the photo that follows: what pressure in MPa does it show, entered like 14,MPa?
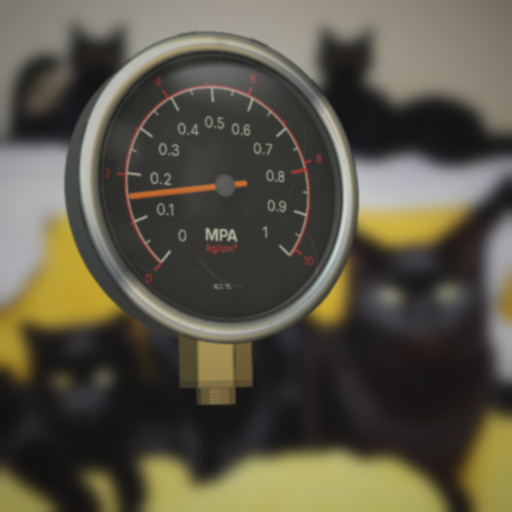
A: 0.15,MPa
